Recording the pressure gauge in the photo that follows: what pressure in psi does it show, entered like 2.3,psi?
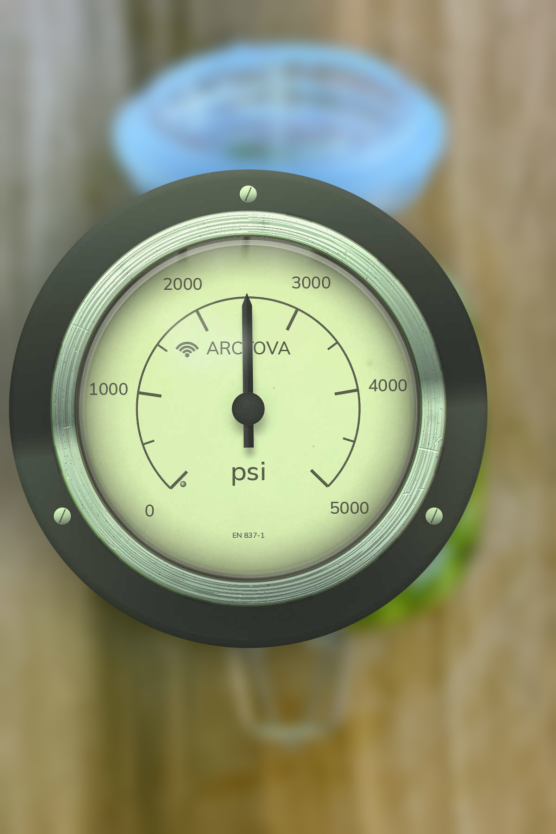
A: 2500,psi
